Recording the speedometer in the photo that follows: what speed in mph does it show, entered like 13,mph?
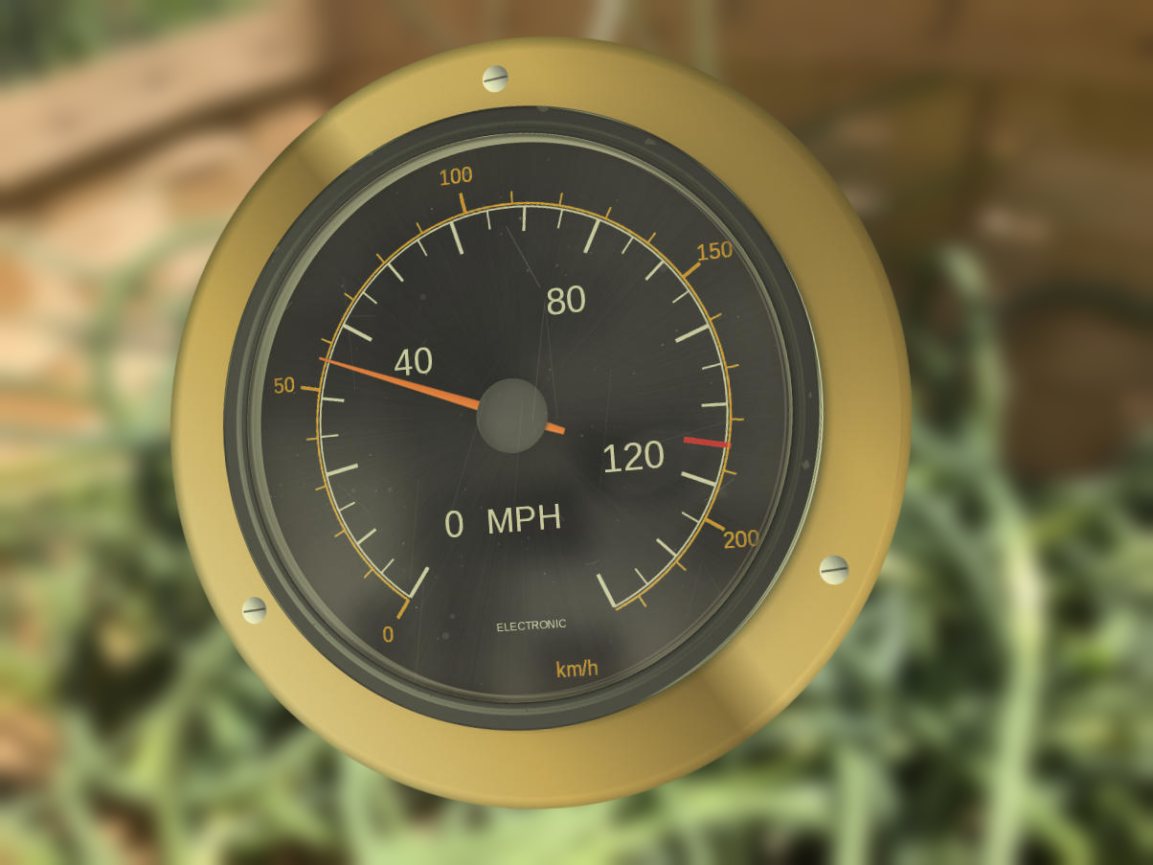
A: 35,mph
